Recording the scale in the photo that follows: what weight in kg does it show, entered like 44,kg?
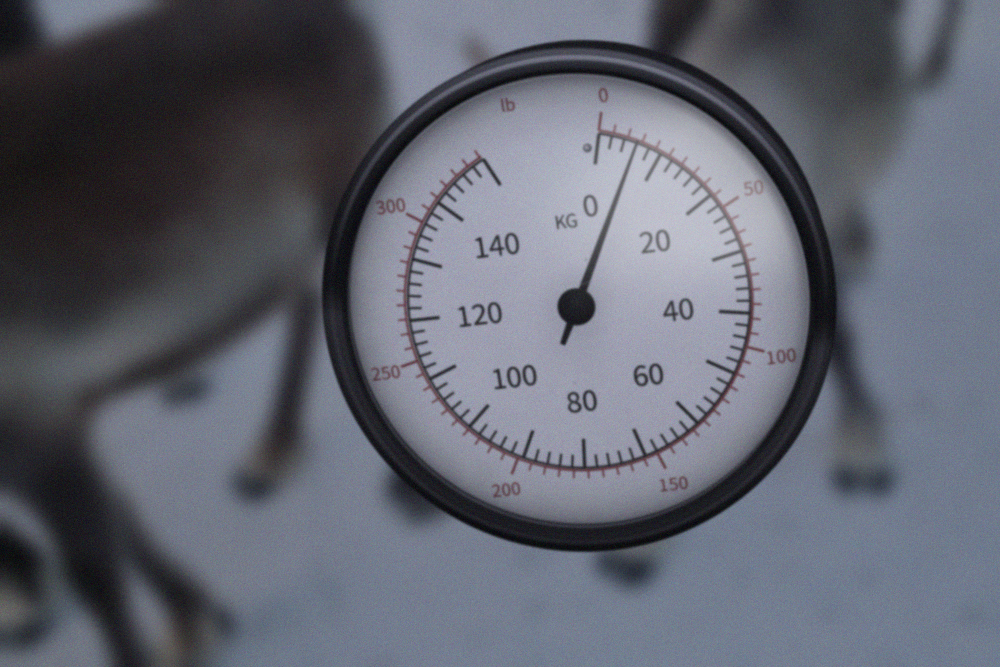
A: 6,kg
